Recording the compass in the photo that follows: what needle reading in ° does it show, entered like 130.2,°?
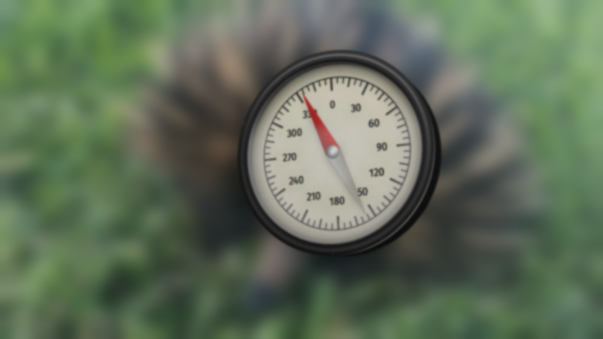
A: 335,°
